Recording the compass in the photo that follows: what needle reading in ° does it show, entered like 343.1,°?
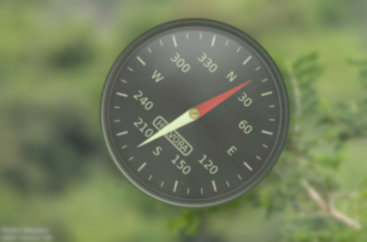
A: 15,°
